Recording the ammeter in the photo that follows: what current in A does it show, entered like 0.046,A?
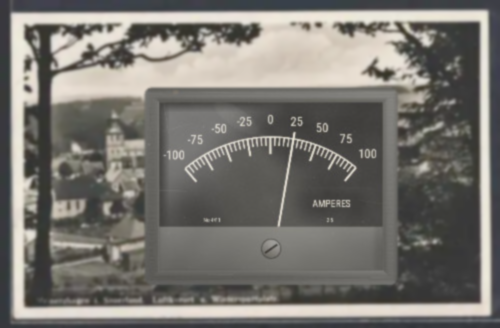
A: 25,A
